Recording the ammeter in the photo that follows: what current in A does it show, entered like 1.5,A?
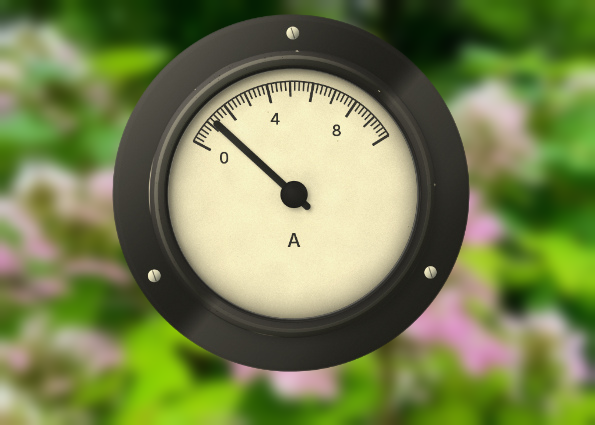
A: 1.2,A
